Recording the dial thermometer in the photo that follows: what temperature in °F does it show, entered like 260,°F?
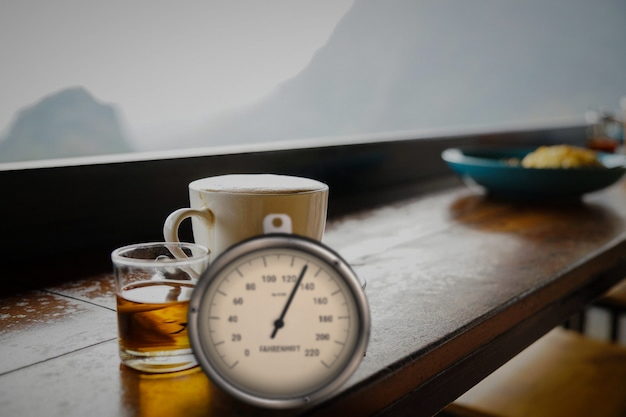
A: 130,°F
